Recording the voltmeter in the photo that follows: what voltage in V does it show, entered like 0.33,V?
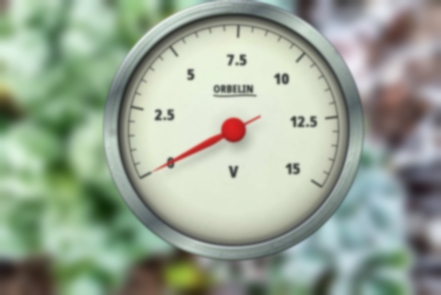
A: 0,V
